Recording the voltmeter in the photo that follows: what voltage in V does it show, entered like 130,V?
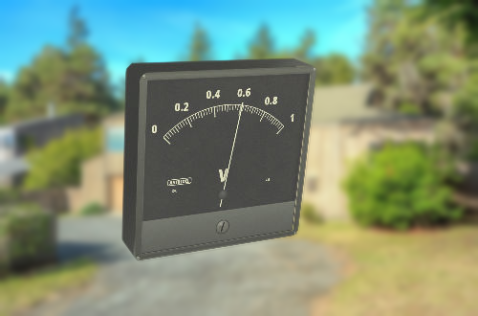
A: 0.6,V
